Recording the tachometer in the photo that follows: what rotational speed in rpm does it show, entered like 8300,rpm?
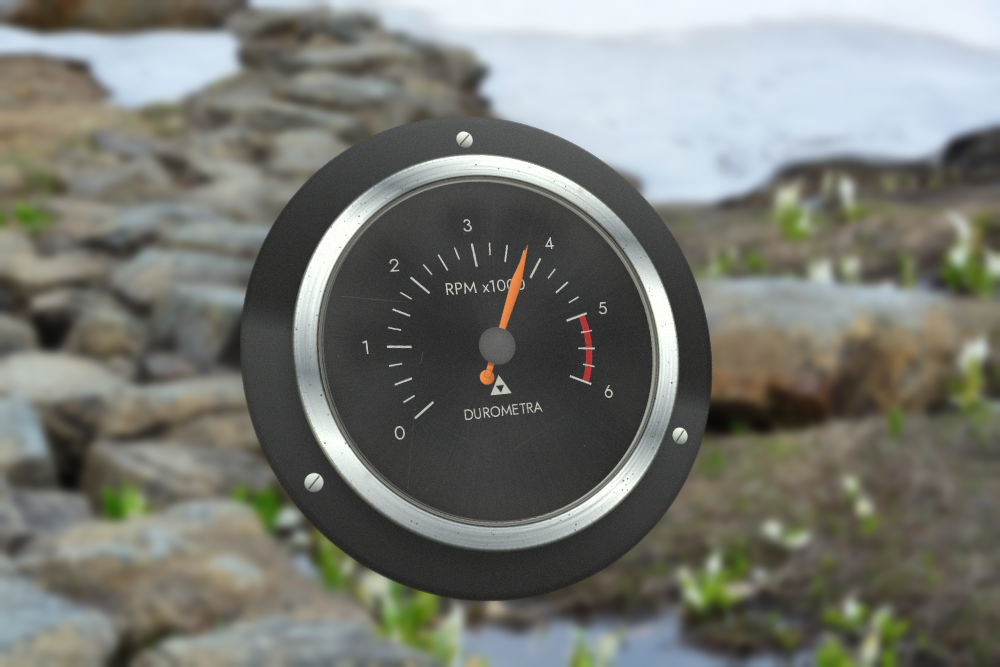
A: 3750,rpm
